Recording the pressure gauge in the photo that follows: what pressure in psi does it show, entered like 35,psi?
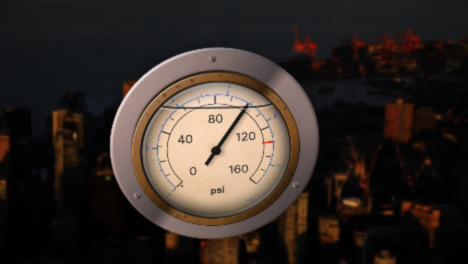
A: 100,psi
